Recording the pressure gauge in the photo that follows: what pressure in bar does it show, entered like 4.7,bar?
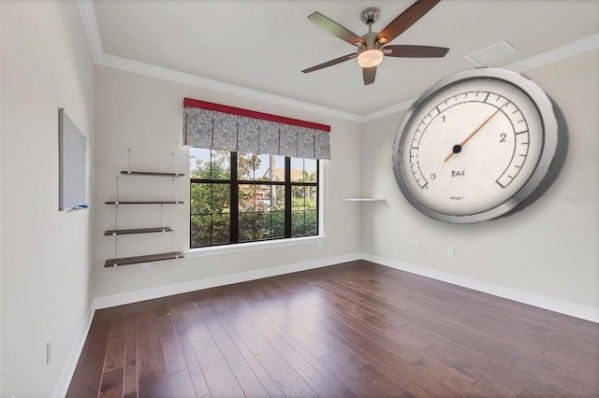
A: 1.7,bar
